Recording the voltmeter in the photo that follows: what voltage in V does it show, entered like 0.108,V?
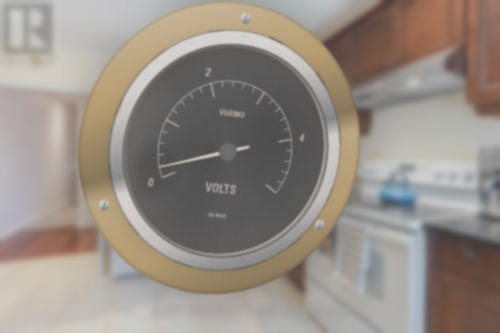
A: 0.2,V
